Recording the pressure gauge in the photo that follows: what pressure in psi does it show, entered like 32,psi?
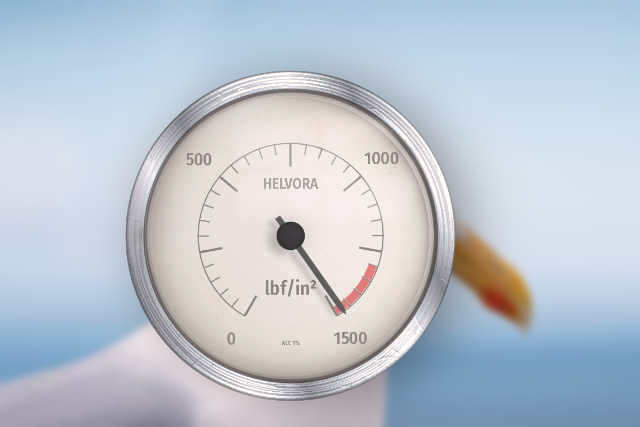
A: 1475,psi
